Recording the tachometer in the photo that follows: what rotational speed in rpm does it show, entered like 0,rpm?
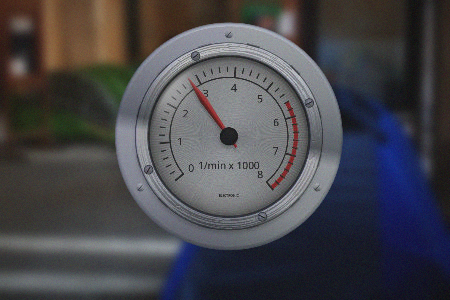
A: 2800,rpm
